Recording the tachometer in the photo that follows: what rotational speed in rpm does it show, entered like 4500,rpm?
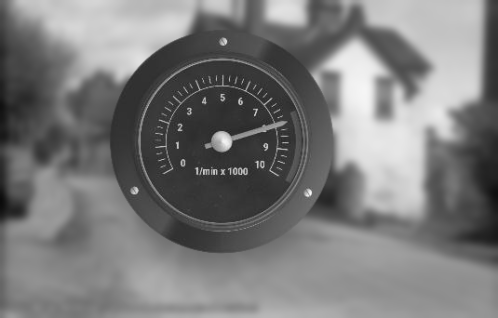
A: 8000,rpm
